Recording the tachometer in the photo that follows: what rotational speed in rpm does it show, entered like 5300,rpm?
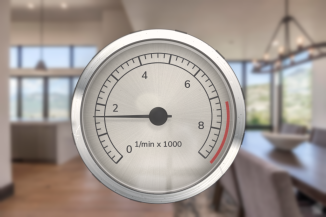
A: 1600,rpm
